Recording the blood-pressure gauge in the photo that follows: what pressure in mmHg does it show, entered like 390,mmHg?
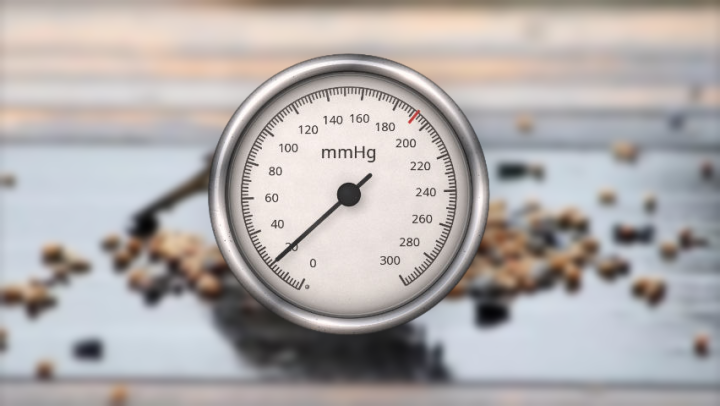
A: 20,mmHg
